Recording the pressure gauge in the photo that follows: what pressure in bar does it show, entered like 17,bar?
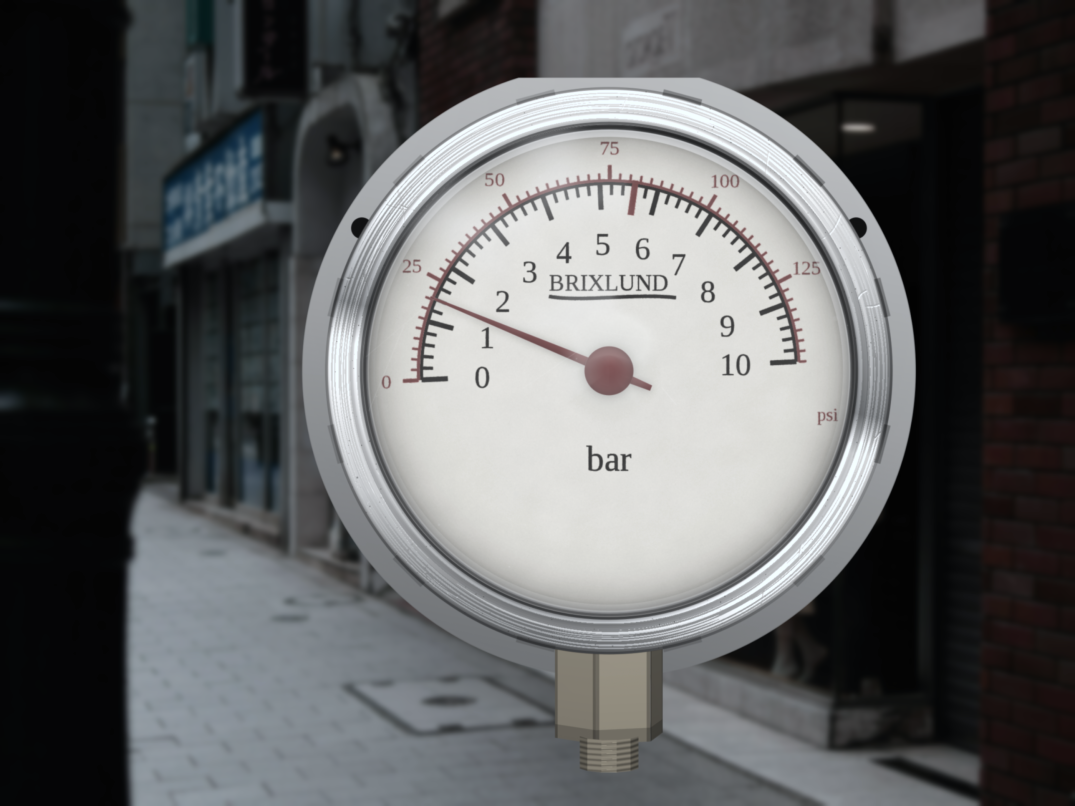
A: 1.4,bar
